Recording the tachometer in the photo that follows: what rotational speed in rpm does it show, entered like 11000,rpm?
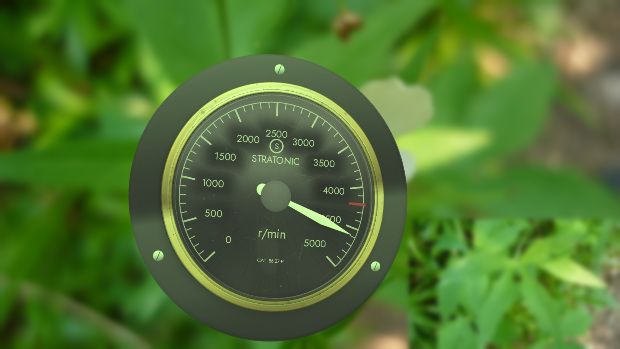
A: 4600,rpm
